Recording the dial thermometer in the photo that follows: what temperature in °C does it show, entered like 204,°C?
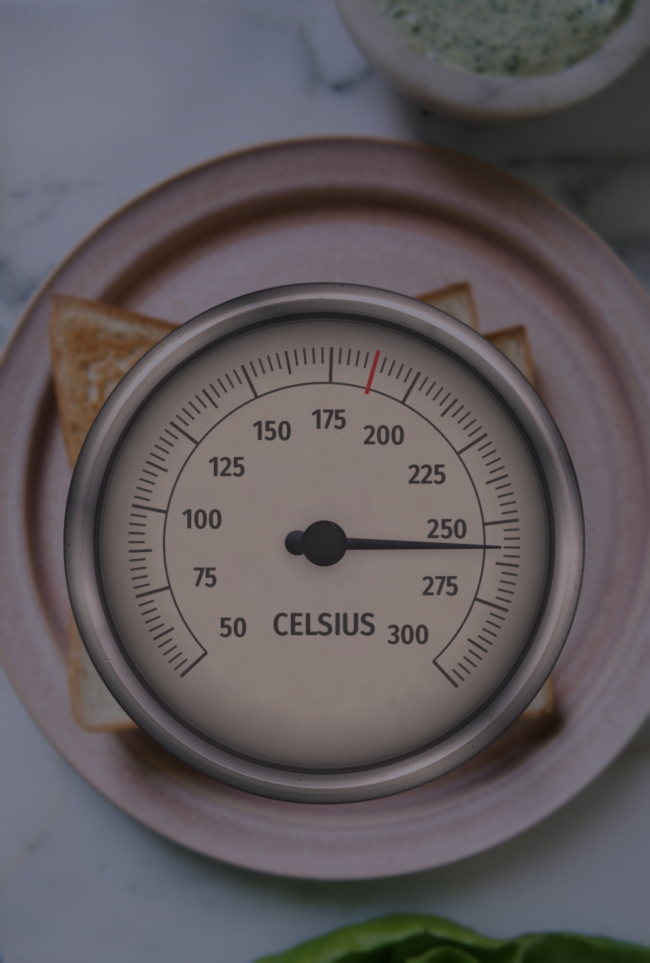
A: 257.5,°C
